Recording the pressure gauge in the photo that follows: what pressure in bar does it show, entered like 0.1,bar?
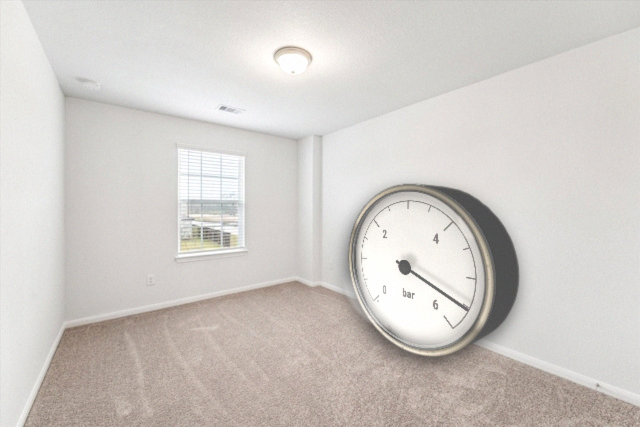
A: 5.5,bar
